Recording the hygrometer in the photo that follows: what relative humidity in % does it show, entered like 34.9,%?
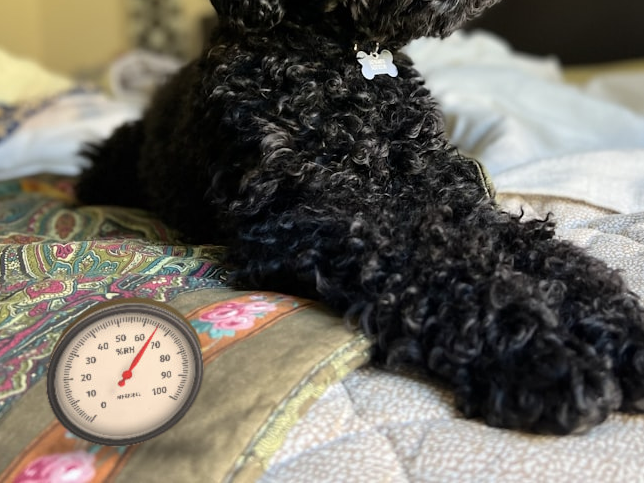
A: 65,%
